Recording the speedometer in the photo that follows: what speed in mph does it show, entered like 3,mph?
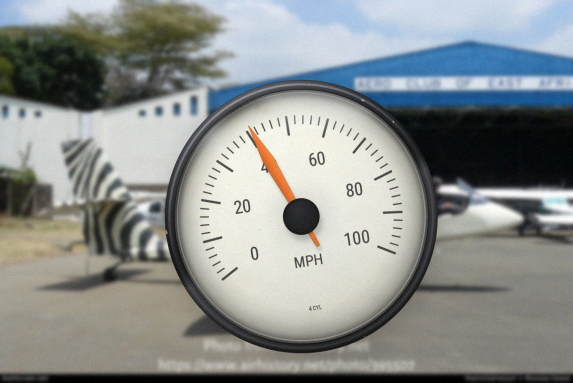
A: 41,mph
